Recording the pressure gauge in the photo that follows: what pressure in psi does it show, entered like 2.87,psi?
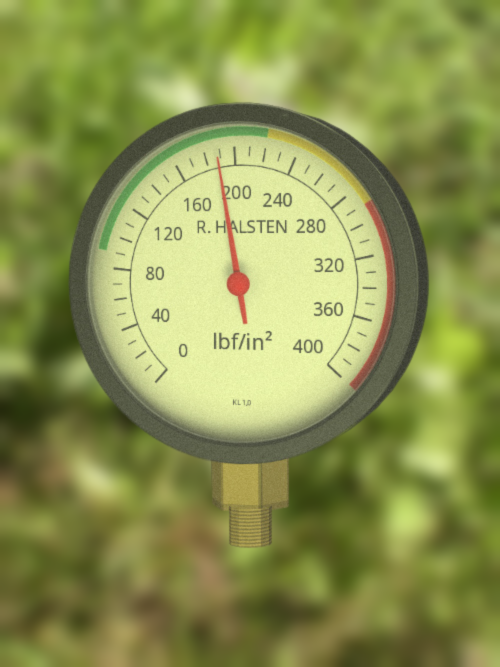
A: 190,psi
